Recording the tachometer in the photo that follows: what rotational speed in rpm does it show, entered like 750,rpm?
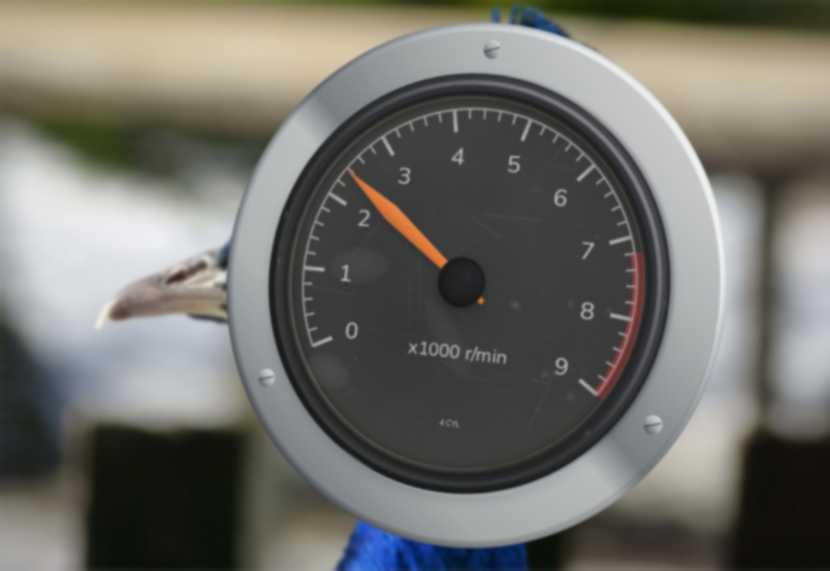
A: 2400,rpm
